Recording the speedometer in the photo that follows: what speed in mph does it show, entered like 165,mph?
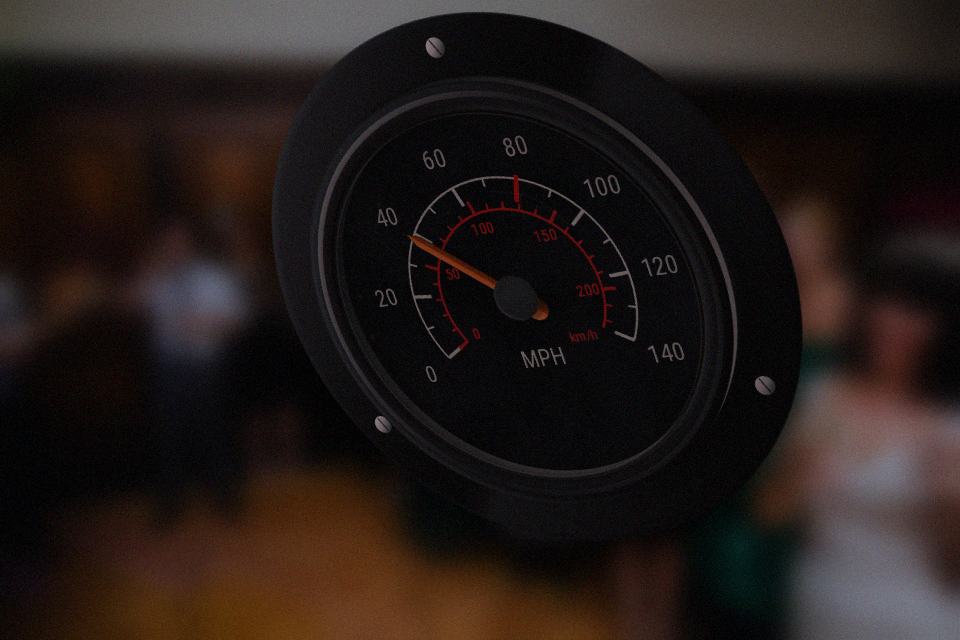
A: 40,mph
